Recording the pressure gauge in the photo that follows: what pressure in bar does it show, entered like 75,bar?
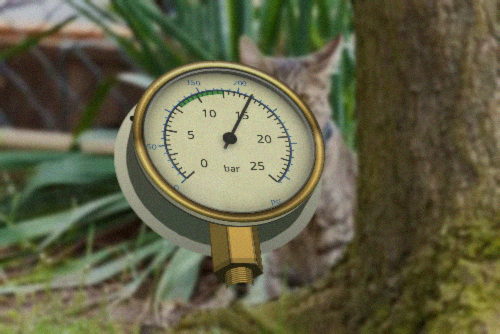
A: 15,bar
